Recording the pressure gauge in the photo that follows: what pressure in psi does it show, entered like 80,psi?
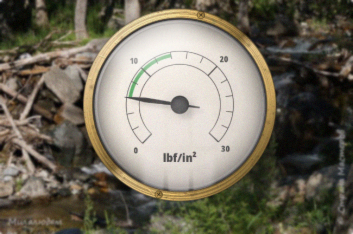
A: 6,psi
